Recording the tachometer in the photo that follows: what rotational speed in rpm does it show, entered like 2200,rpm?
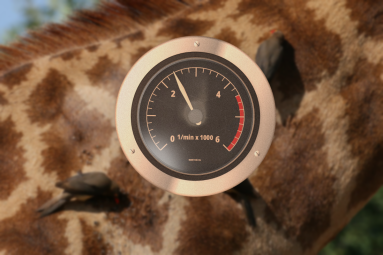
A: 2400,rpm
